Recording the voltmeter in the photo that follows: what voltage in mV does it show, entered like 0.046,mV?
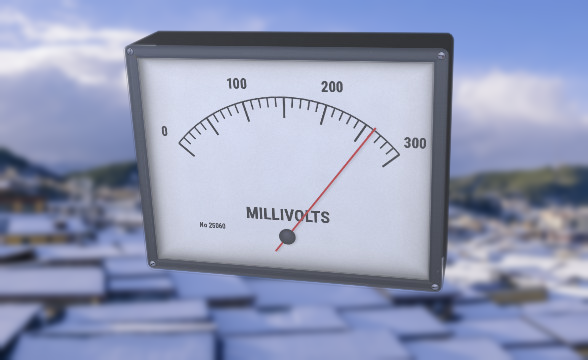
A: 260,mV
